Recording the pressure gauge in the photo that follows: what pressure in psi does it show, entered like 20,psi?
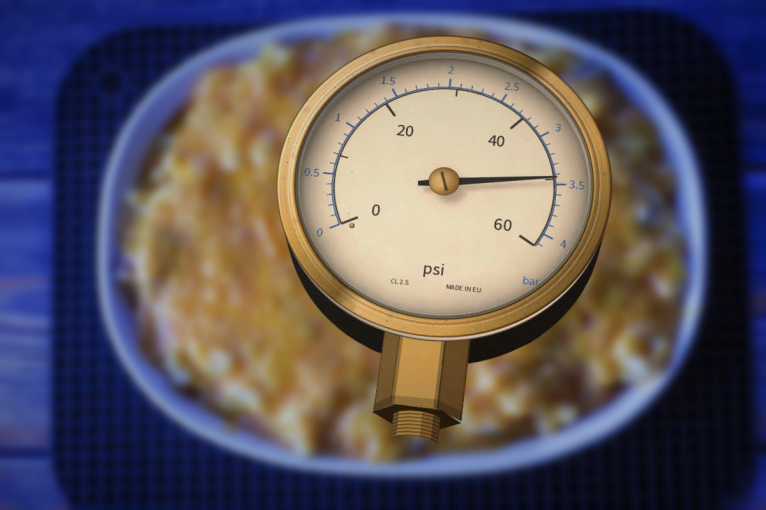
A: 50,psi
